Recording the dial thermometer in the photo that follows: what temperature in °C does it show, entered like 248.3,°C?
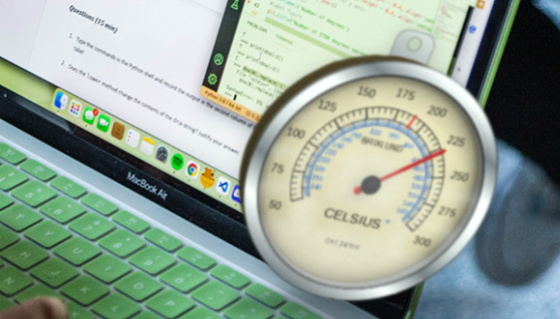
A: 225,°C
